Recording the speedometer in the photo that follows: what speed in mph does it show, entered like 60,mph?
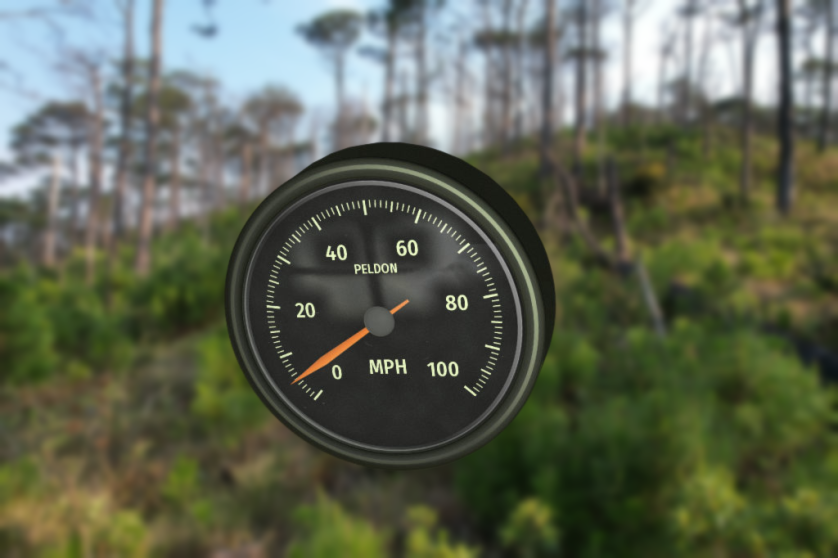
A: 5,mph
